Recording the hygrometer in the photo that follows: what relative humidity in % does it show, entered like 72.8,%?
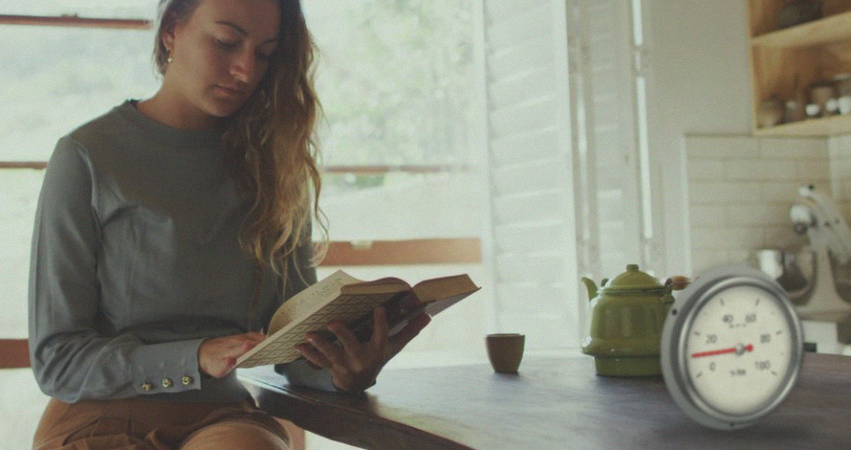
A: 10,%
